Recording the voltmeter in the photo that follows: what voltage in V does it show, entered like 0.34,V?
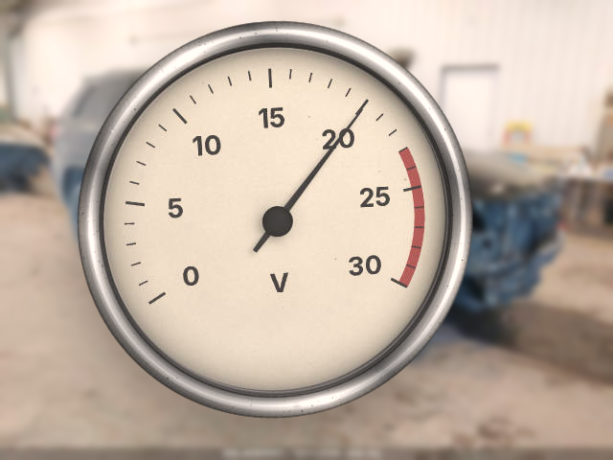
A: 20,V
